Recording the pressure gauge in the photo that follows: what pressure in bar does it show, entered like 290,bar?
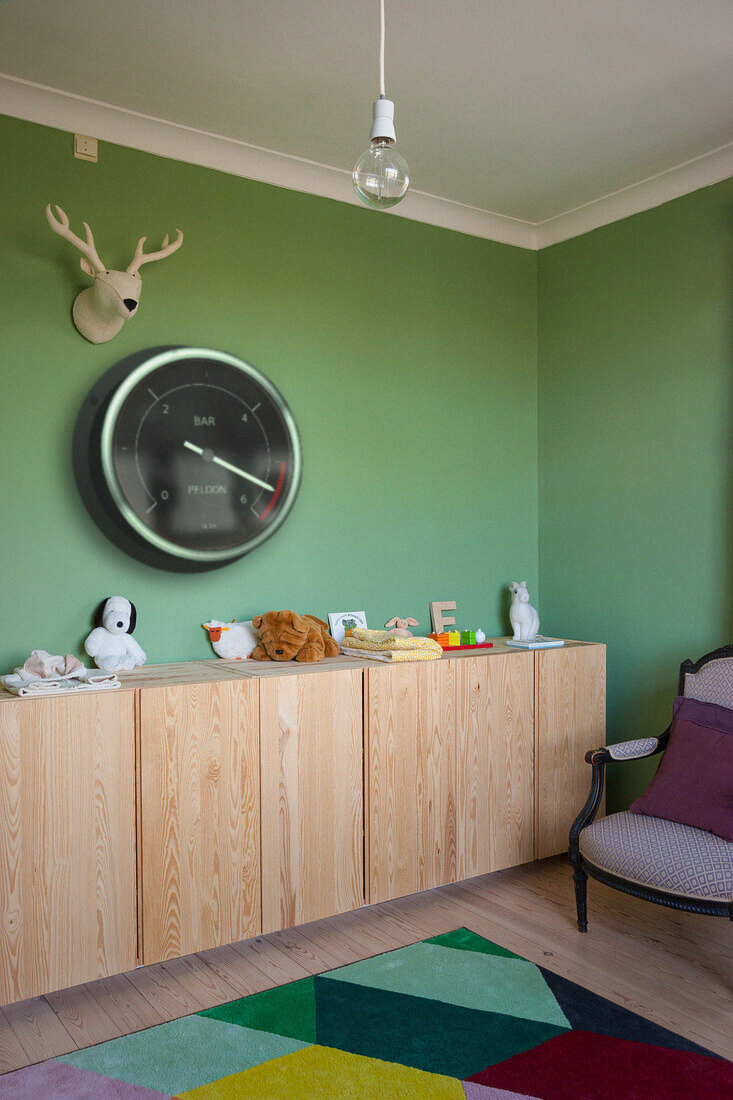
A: 5.5,bar
